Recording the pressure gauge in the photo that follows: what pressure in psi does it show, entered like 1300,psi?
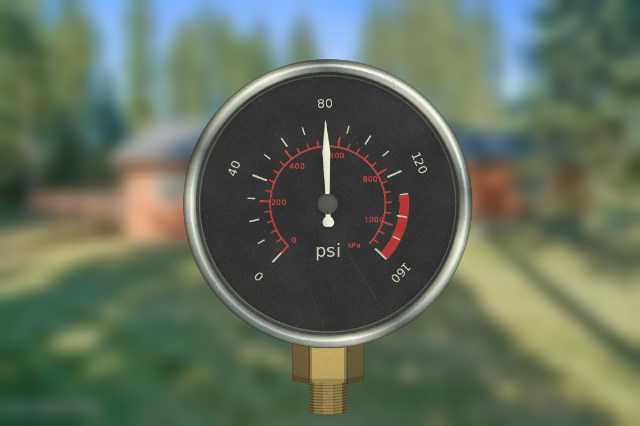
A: 80,psi
